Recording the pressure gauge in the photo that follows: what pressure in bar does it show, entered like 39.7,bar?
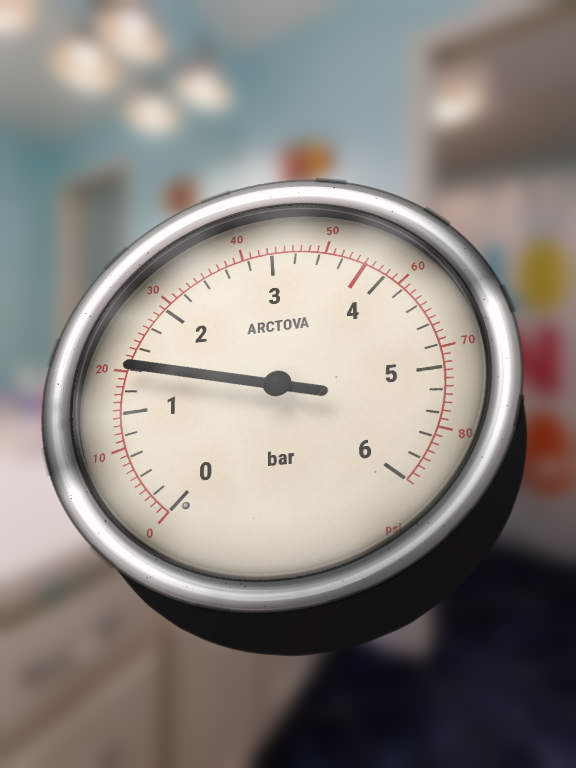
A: 1.4,bar
